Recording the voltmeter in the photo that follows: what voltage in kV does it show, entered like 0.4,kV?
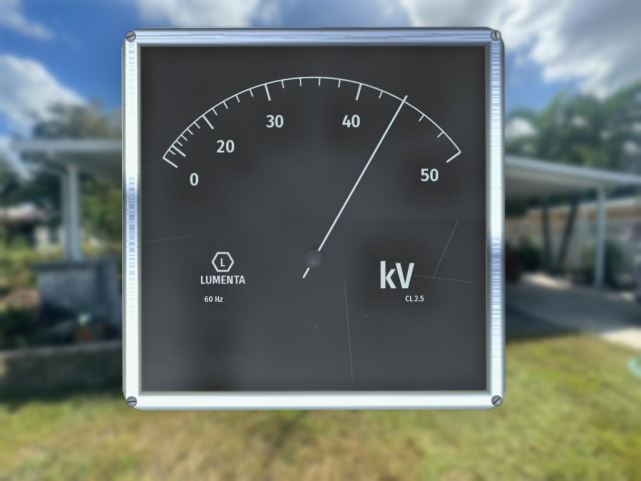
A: 44,kV
